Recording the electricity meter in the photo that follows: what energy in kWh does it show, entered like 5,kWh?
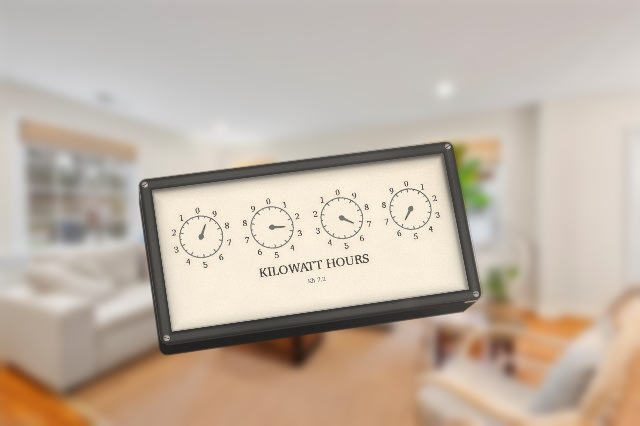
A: 9266,kWh
